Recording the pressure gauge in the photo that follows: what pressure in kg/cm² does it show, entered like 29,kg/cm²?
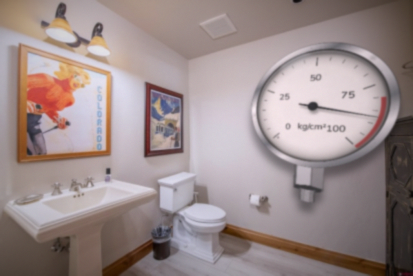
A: 87.5,kg/cm²
